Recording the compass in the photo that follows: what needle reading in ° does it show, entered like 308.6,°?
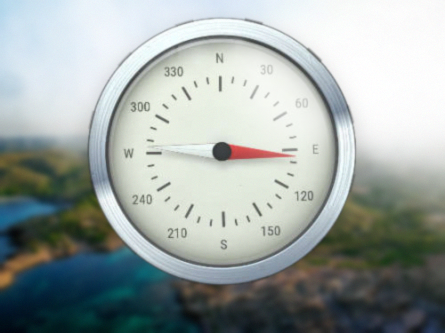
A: 95,°
